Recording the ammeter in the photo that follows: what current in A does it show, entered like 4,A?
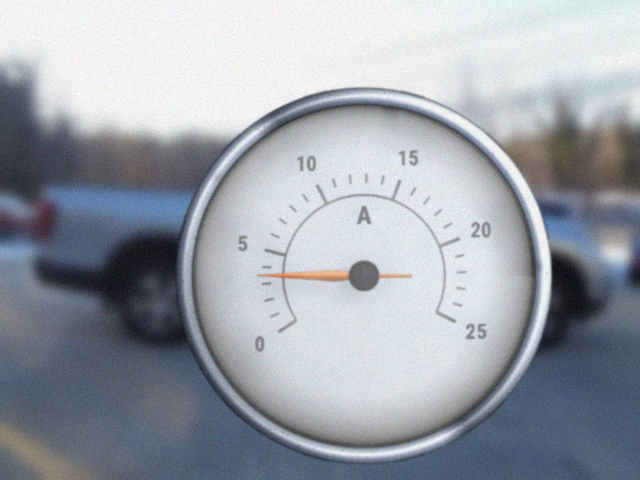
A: 3.5,A
